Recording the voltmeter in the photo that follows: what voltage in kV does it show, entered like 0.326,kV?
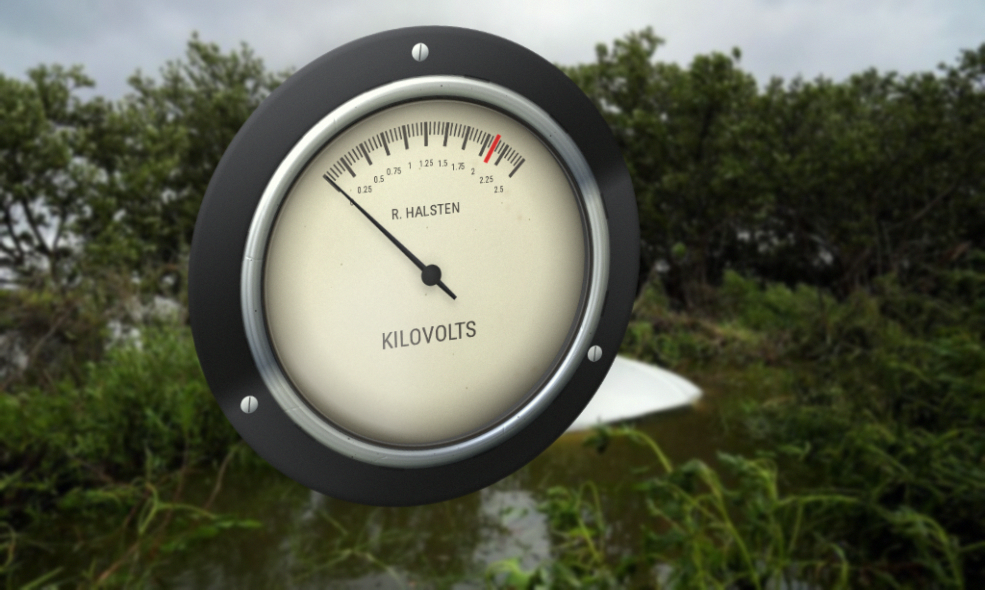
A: 0,kV
